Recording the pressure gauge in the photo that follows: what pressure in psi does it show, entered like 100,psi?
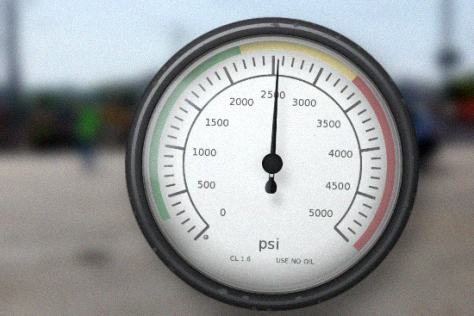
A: 2550,psi
